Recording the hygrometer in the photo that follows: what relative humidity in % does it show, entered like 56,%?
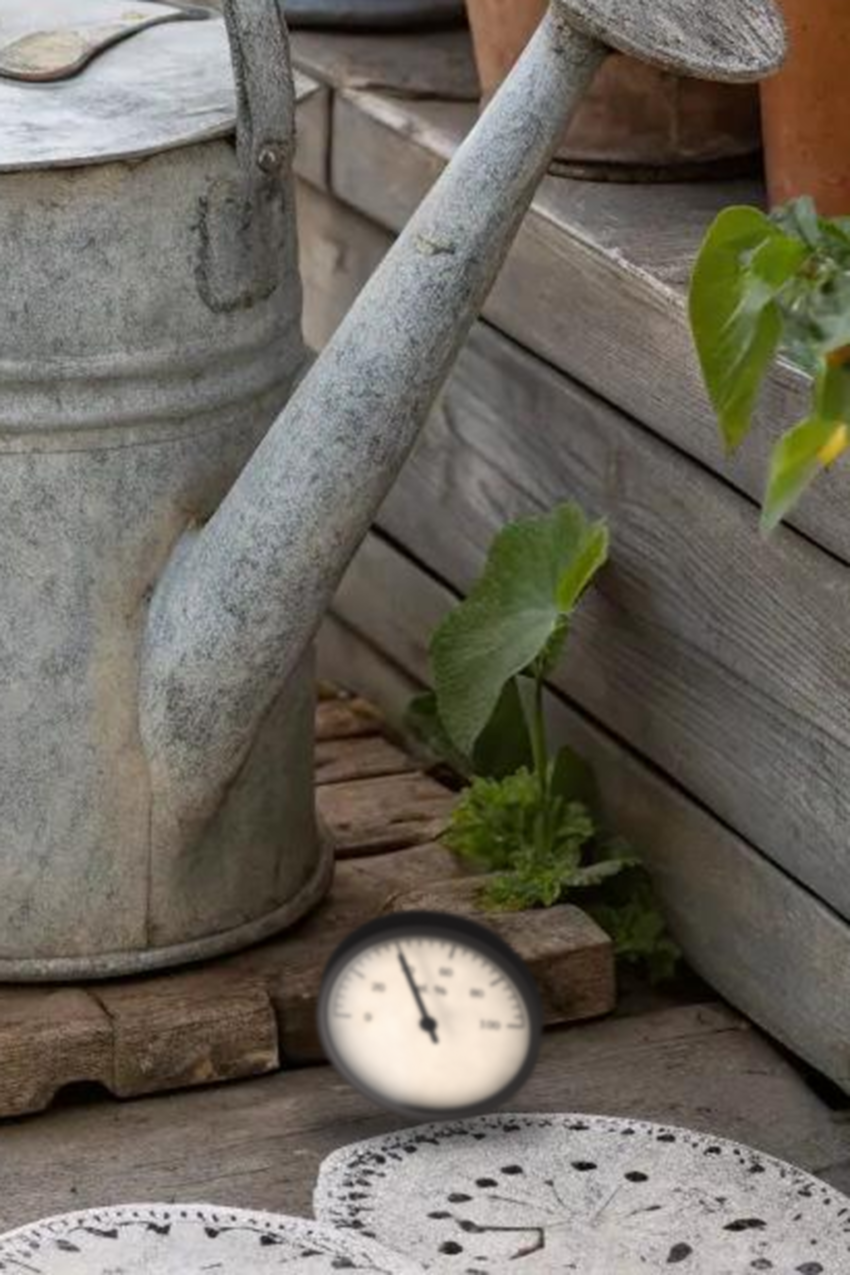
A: 40,%
